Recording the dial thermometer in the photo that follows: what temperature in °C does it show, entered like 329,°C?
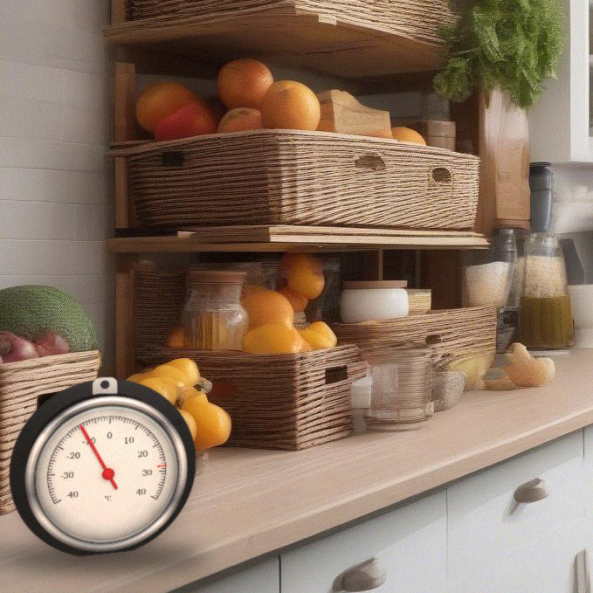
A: -10,°C
